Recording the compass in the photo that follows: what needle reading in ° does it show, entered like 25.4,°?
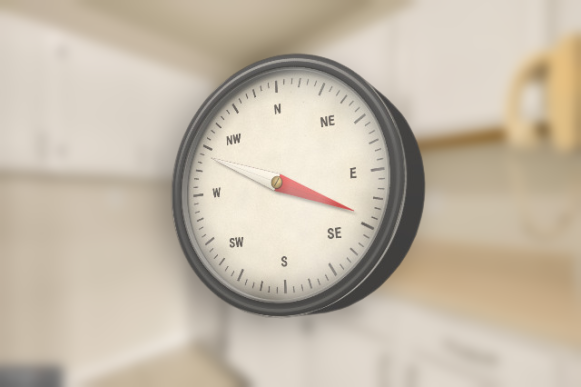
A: 115,°
